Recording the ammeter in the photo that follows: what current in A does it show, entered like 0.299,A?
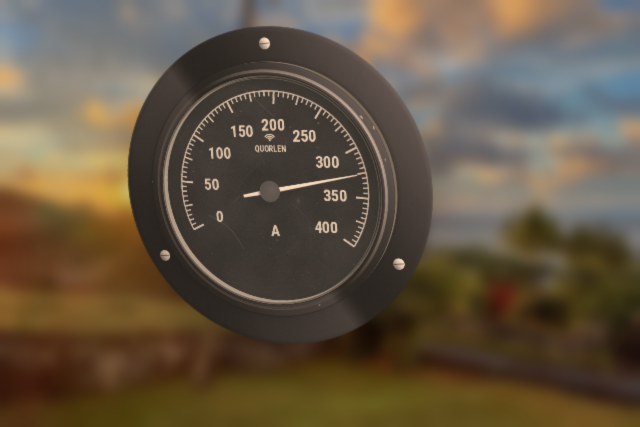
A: 325,A
